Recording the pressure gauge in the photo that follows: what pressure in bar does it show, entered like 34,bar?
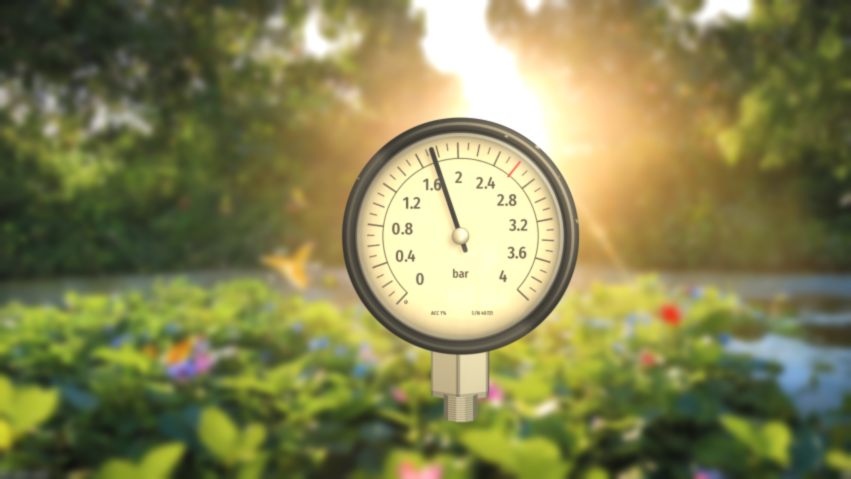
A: 1.75,bar
